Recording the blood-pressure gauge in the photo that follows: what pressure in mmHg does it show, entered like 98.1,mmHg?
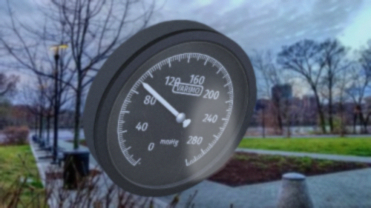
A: 90,mmHg
